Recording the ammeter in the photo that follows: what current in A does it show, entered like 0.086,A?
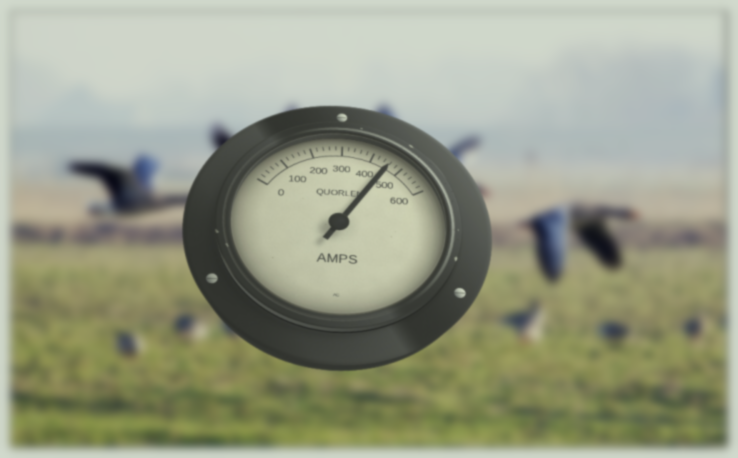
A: 460,A
